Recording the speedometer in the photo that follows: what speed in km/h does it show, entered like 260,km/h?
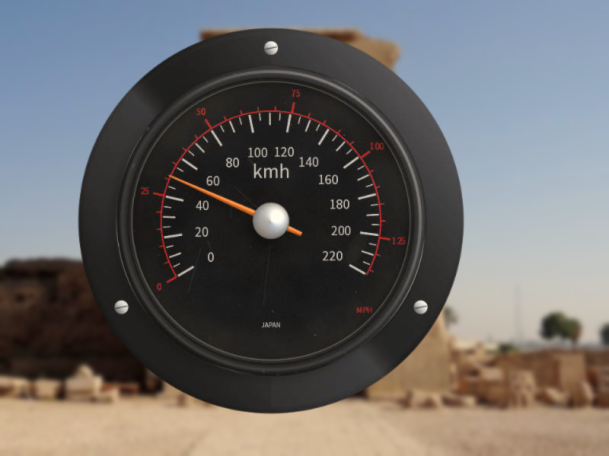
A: 50,km/h
